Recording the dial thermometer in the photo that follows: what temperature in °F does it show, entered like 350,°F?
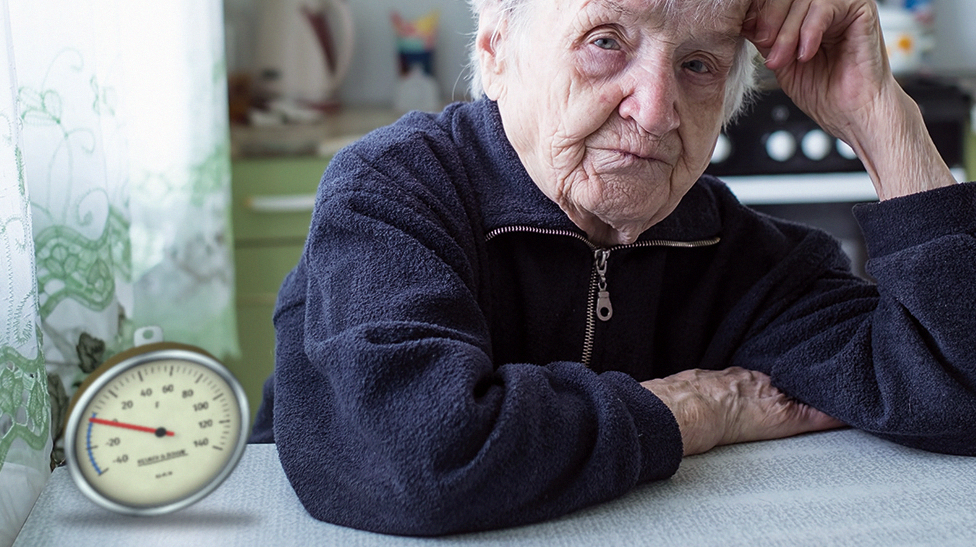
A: 0,°F
